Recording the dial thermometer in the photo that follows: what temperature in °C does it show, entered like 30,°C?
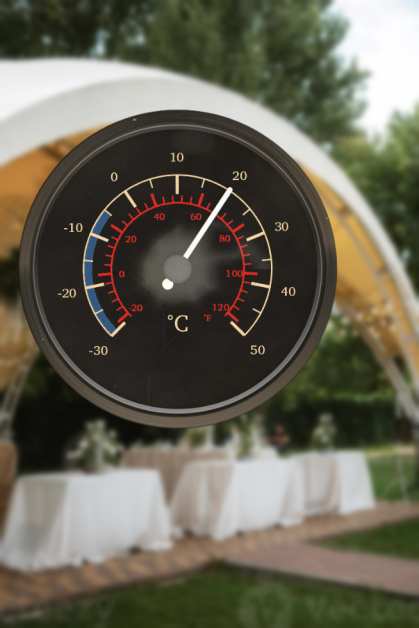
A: 20,°C
